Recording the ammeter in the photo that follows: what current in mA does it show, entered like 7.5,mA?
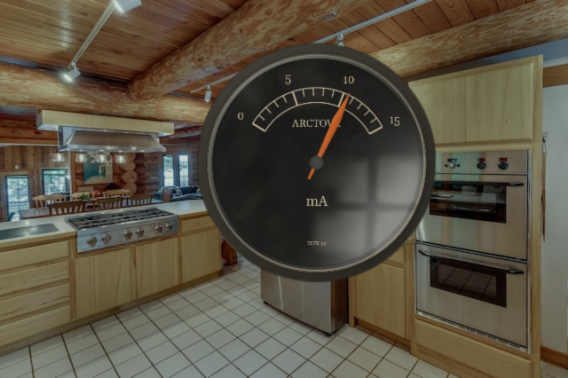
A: 10.5,mA
